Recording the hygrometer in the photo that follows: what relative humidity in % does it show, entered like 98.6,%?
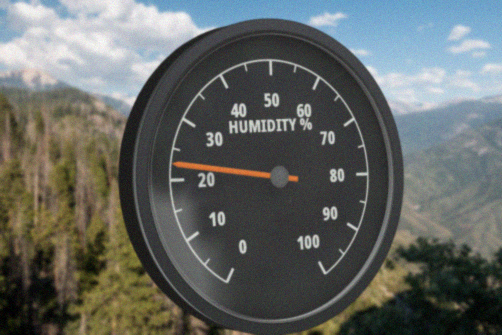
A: 22.5,%
